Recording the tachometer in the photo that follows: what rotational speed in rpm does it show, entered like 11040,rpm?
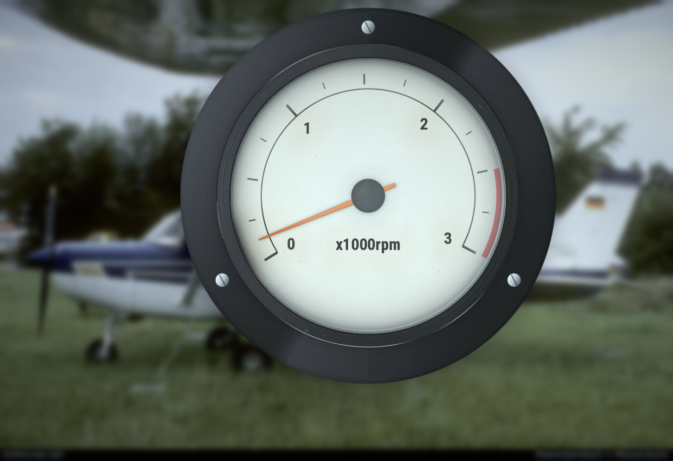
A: 125,rpm
